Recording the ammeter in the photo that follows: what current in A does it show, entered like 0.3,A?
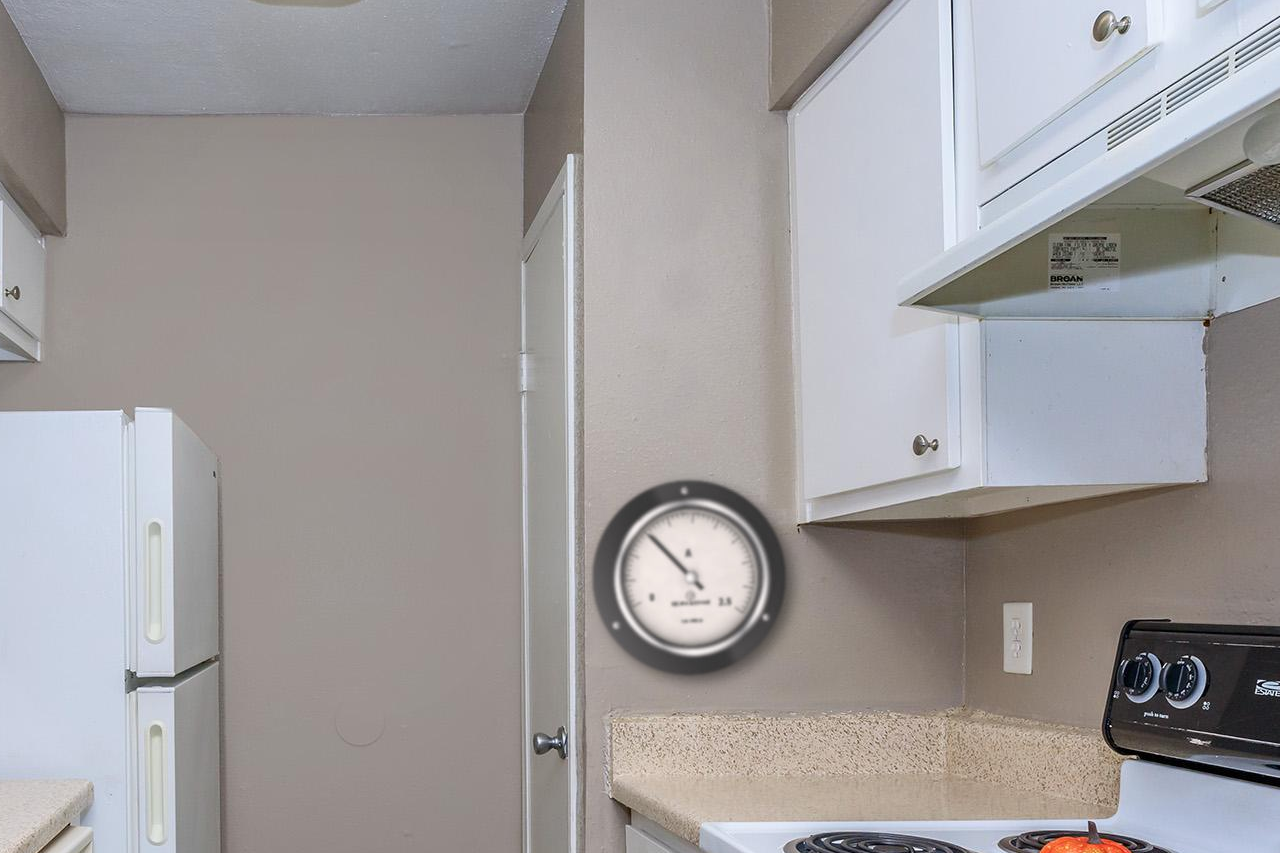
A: 0.75,A
